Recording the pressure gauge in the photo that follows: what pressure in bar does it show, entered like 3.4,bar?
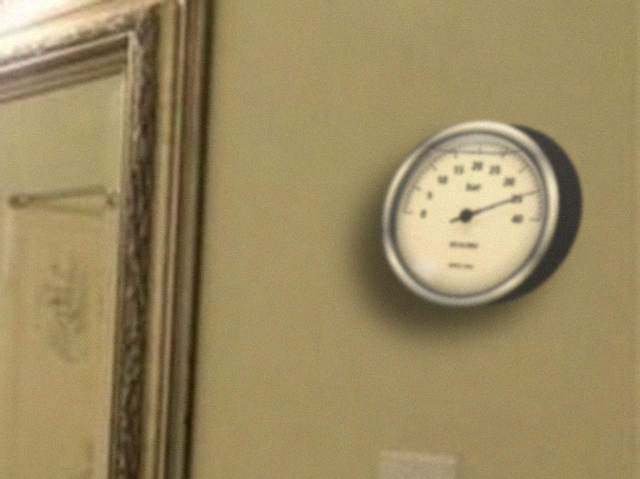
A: 35,bar
